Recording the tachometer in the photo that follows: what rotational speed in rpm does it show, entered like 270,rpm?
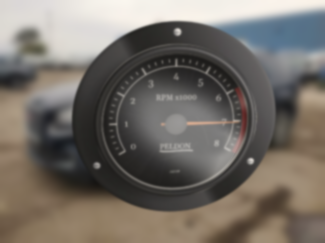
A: 7000,rpm
